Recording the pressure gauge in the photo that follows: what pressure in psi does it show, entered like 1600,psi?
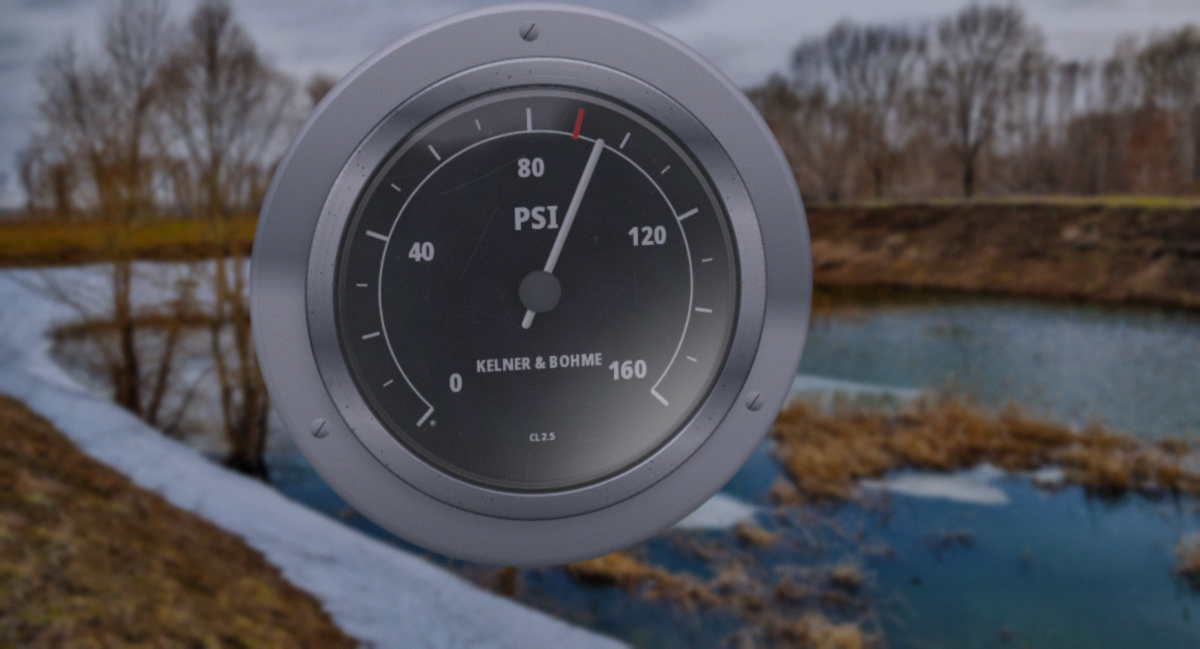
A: 95,psi
